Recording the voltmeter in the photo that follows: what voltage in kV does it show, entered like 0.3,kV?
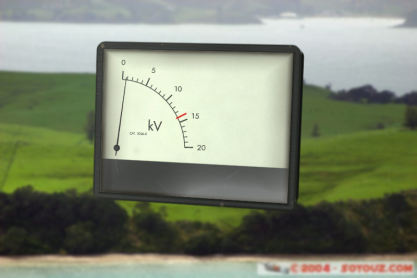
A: 1,kV
